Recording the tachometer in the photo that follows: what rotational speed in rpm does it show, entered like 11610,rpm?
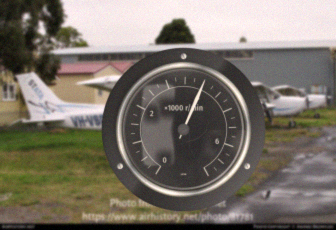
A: 4000,rpm
